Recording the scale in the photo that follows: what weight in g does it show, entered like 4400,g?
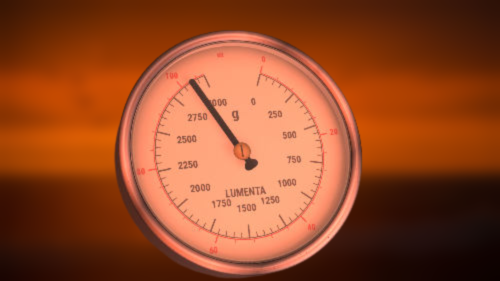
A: 2900,g
